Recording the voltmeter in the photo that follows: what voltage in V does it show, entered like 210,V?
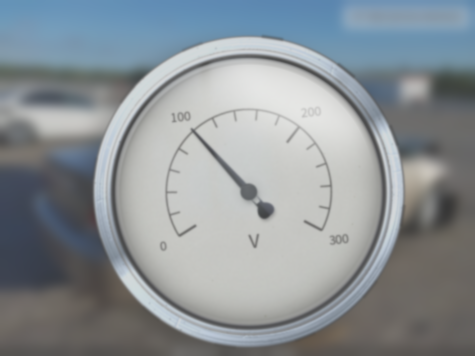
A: 100,V
